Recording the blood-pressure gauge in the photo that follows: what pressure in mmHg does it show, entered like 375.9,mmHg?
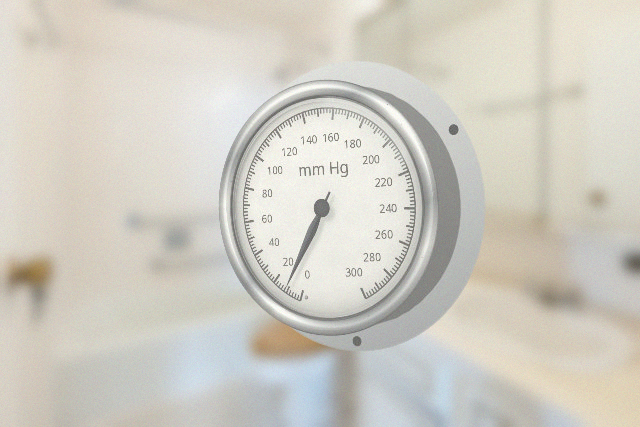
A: 10,mmHg
